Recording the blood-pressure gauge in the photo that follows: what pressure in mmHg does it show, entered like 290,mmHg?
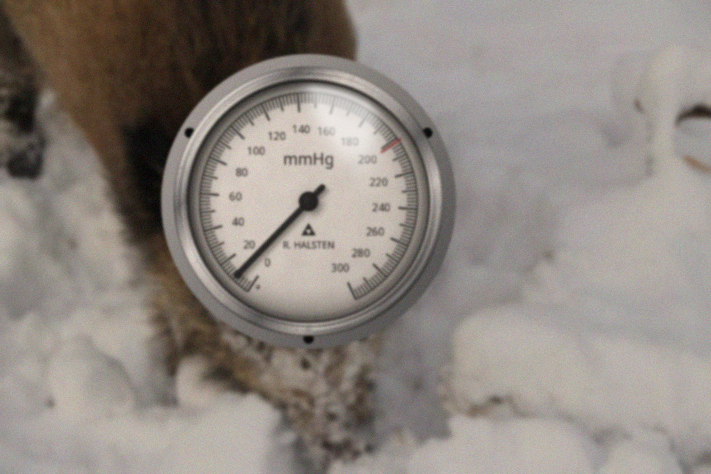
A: 10,mmHg
